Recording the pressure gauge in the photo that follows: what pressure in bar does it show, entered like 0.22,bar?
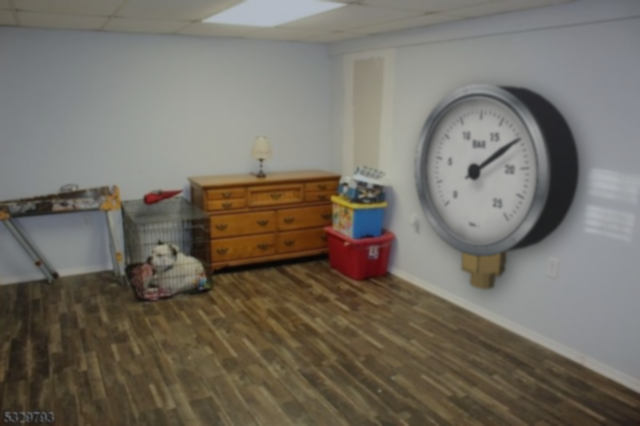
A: 17.5,bar
